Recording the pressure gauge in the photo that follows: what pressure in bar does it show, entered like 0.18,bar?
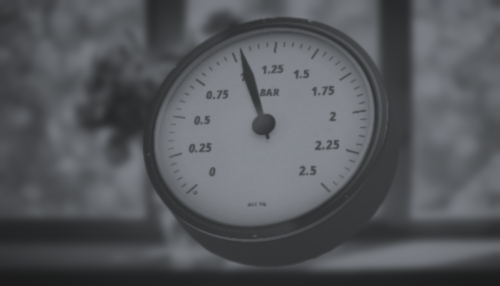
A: 1.05,bar
